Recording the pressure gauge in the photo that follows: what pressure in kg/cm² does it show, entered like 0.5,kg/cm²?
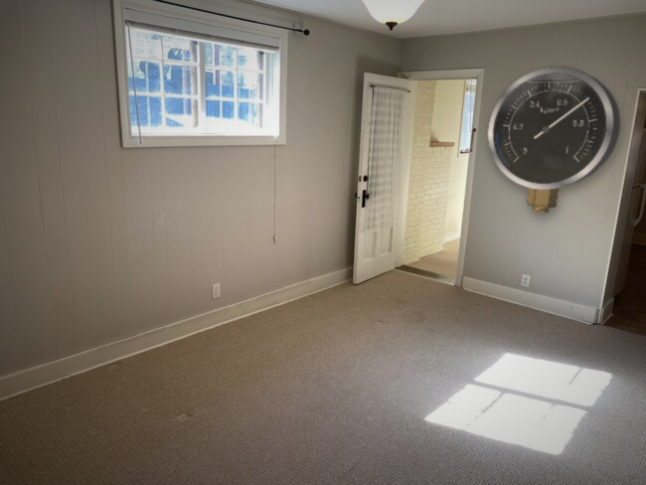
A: 0.7,kg/cm²
